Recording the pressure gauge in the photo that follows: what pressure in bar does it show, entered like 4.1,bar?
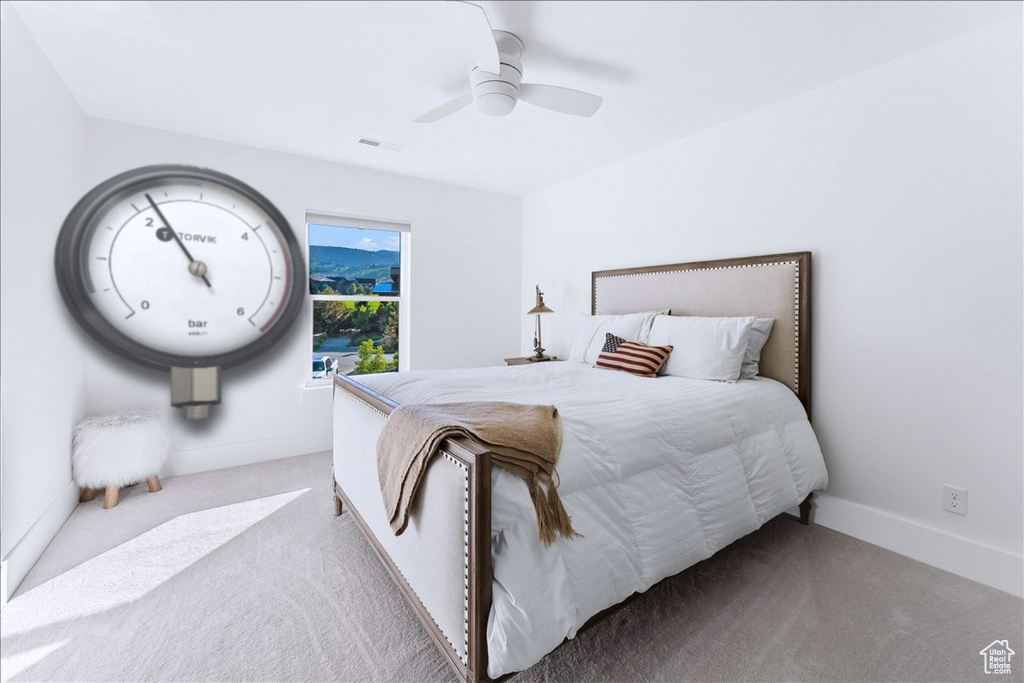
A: 2.25,bar
